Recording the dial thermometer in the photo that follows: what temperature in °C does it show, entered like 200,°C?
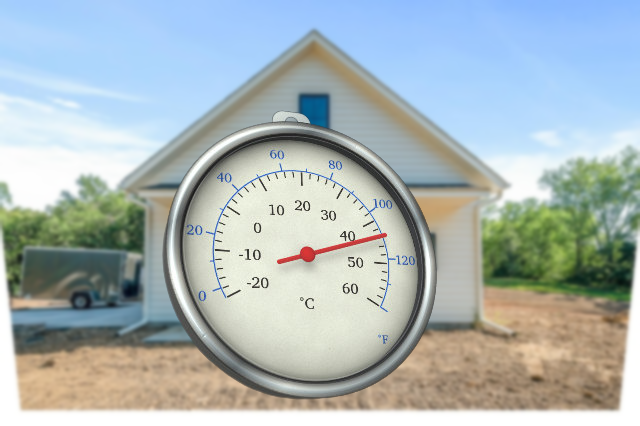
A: 44,°C
